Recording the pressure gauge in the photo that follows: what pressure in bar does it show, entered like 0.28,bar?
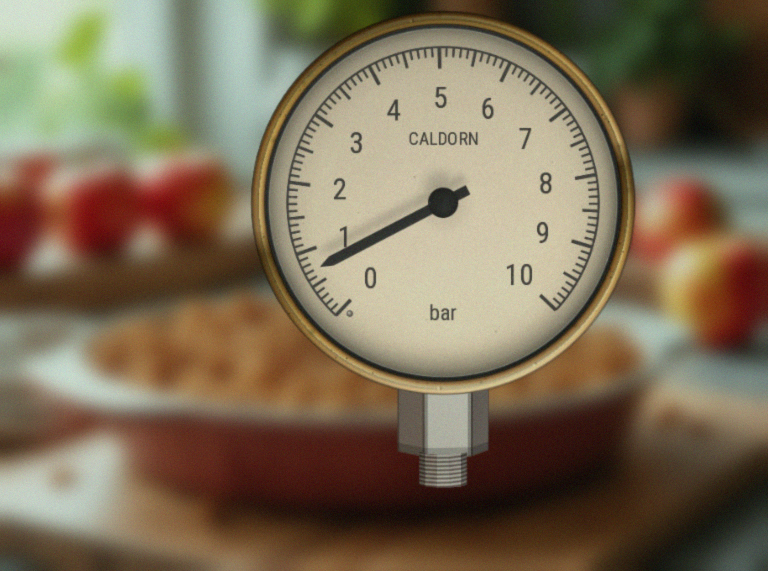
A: 0.7,bar
